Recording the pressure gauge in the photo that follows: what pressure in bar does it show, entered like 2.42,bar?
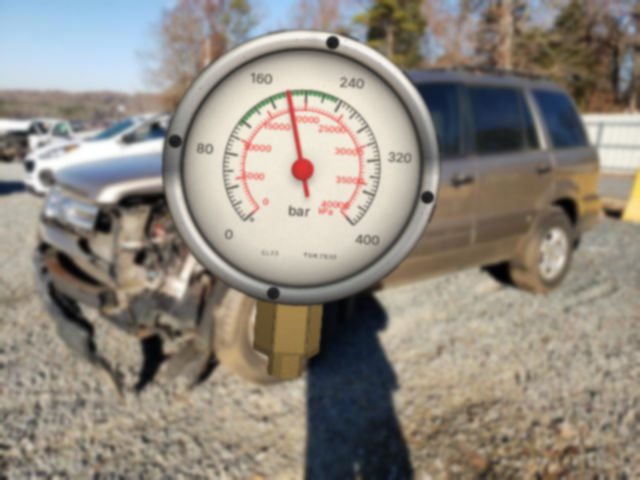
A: 180,bar
